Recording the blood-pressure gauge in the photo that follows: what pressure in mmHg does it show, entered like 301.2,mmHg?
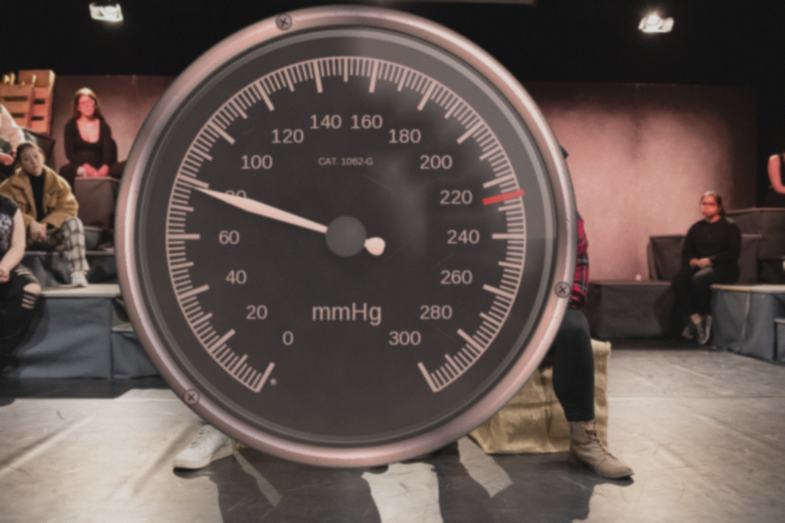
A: 78,mmHg
